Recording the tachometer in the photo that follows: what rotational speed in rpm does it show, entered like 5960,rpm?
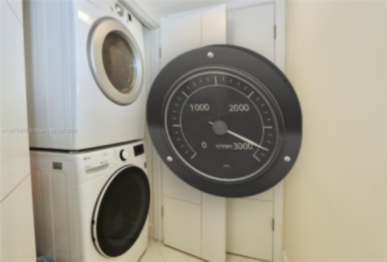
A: 2800,rpm
